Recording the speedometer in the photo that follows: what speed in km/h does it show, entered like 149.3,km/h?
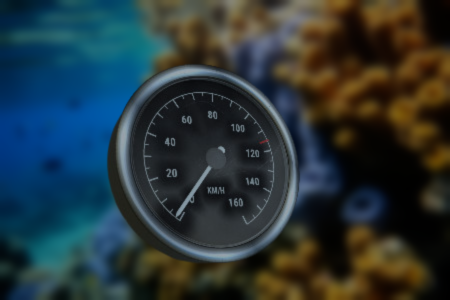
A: 2.5,km/h
